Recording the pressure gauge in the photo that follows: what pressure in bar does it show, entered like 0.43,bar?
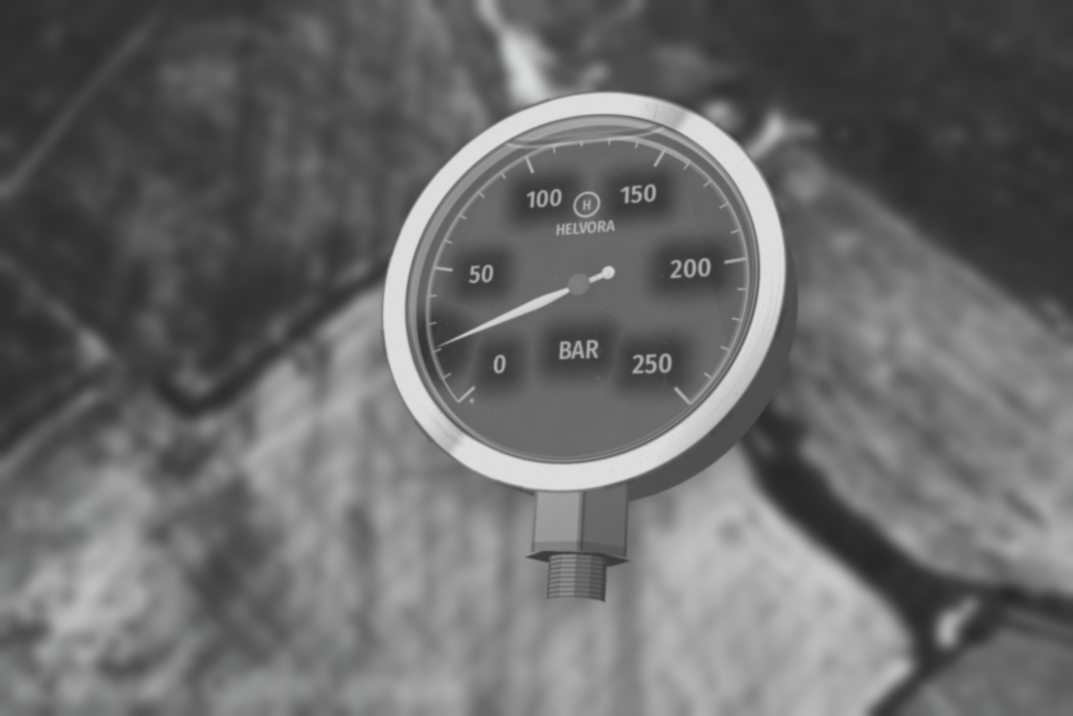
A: 20,bar
